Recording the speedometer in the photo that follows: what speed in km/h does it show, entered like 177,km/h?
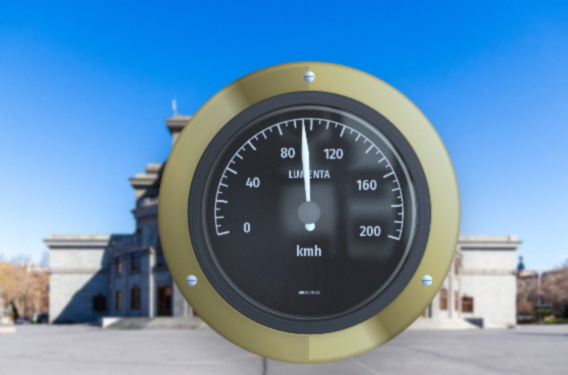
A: 95,km/h
